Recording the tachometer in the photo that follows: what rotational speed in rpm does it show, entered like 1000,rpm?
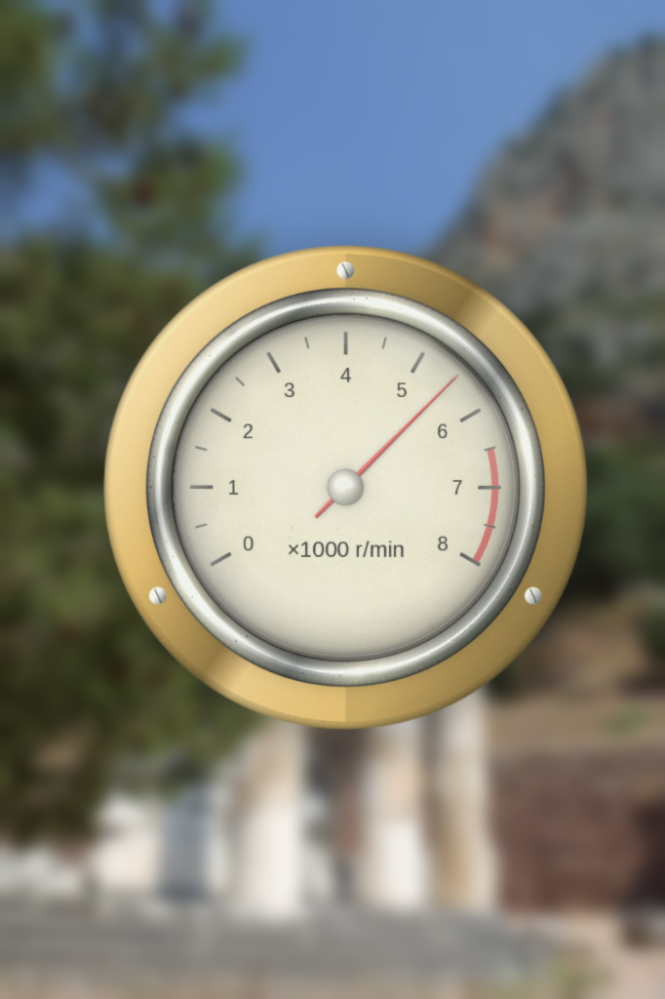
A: 5500,rpm
